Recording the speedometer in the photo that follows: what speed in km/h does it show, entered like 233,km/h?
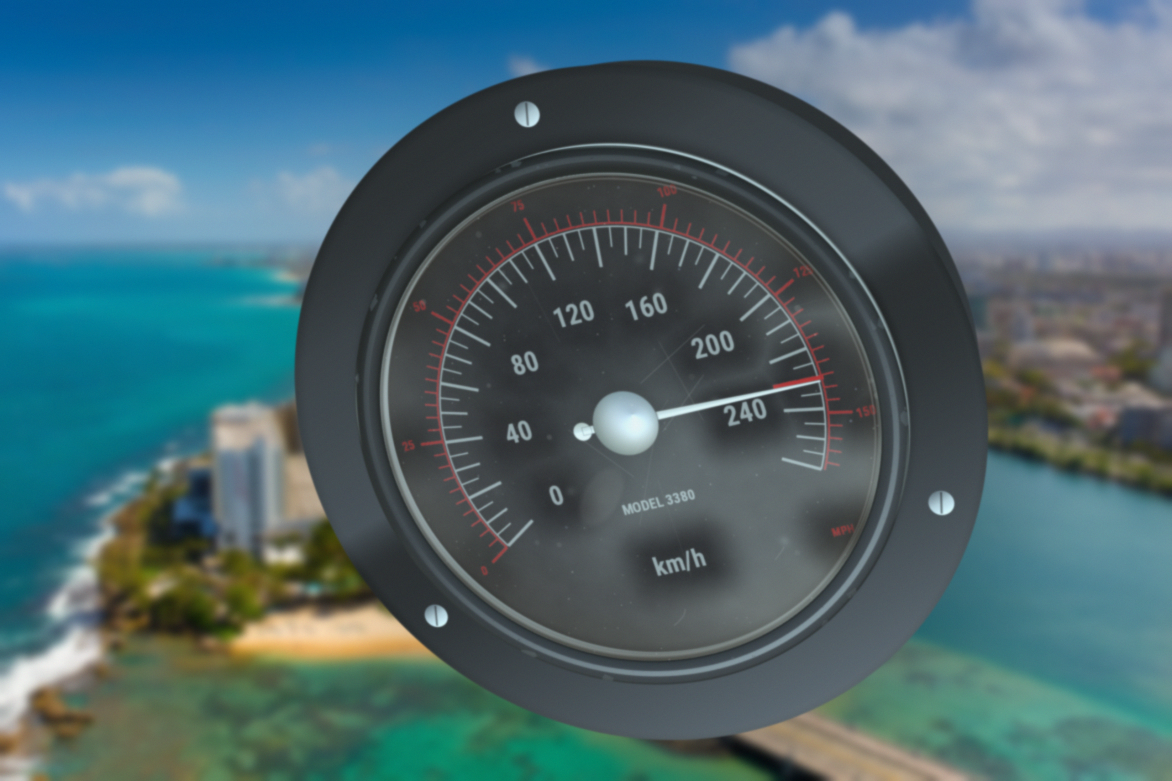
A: 230,km/h
